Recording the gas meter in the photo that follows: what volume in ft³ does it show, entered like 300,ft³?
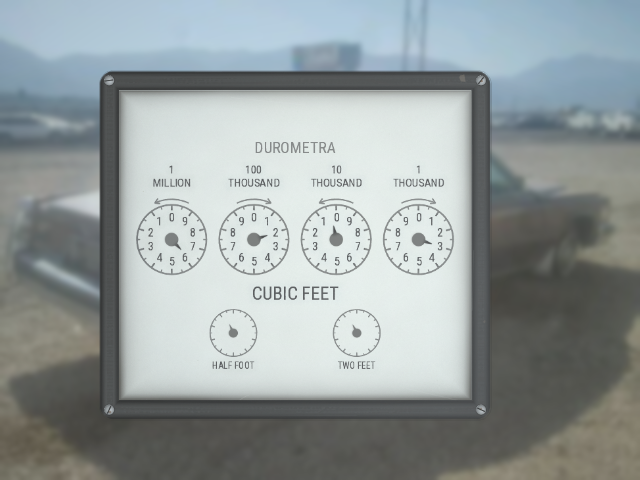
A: 620300,ft³
